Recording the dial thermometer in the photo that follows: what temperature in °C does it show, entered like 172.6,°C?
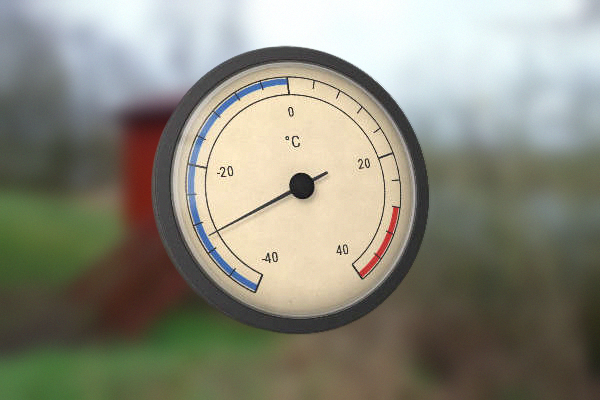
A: -30,°C
